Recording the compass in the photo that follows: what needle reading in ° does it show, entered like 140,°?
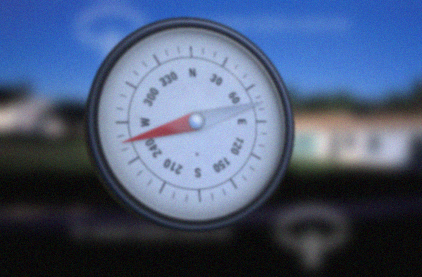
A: 255,°
